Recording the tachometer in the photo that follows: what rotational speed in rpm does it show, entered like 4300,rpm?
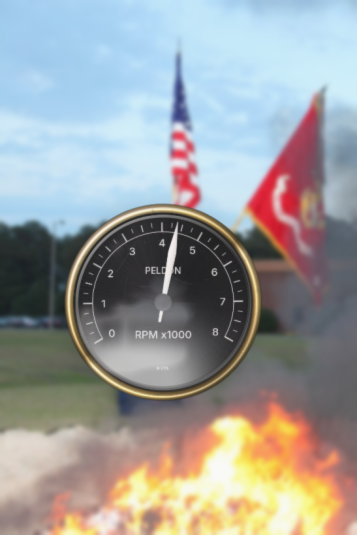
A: 4375,rpm
